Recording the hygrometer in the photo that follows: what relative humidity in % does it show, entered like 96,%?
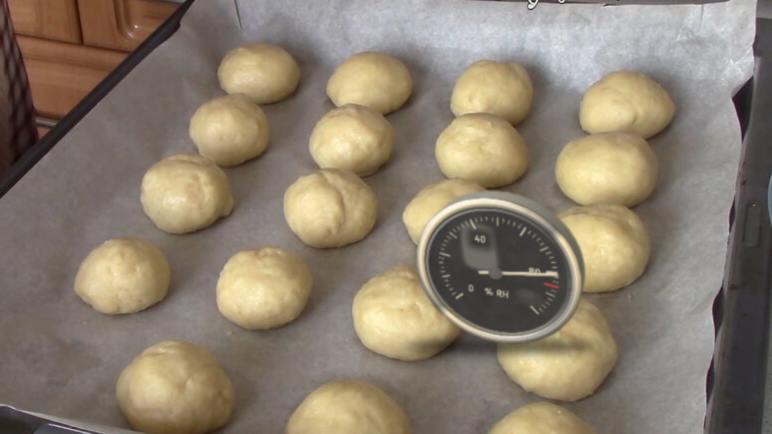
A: 80,%
